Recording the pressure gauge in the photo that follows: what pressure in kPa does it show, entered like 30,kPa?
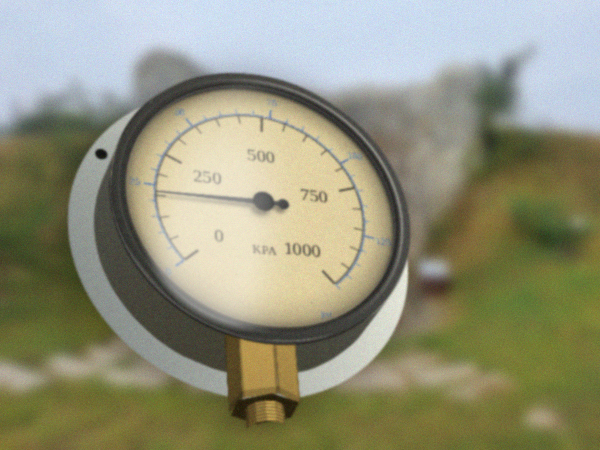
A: 150,kPa
